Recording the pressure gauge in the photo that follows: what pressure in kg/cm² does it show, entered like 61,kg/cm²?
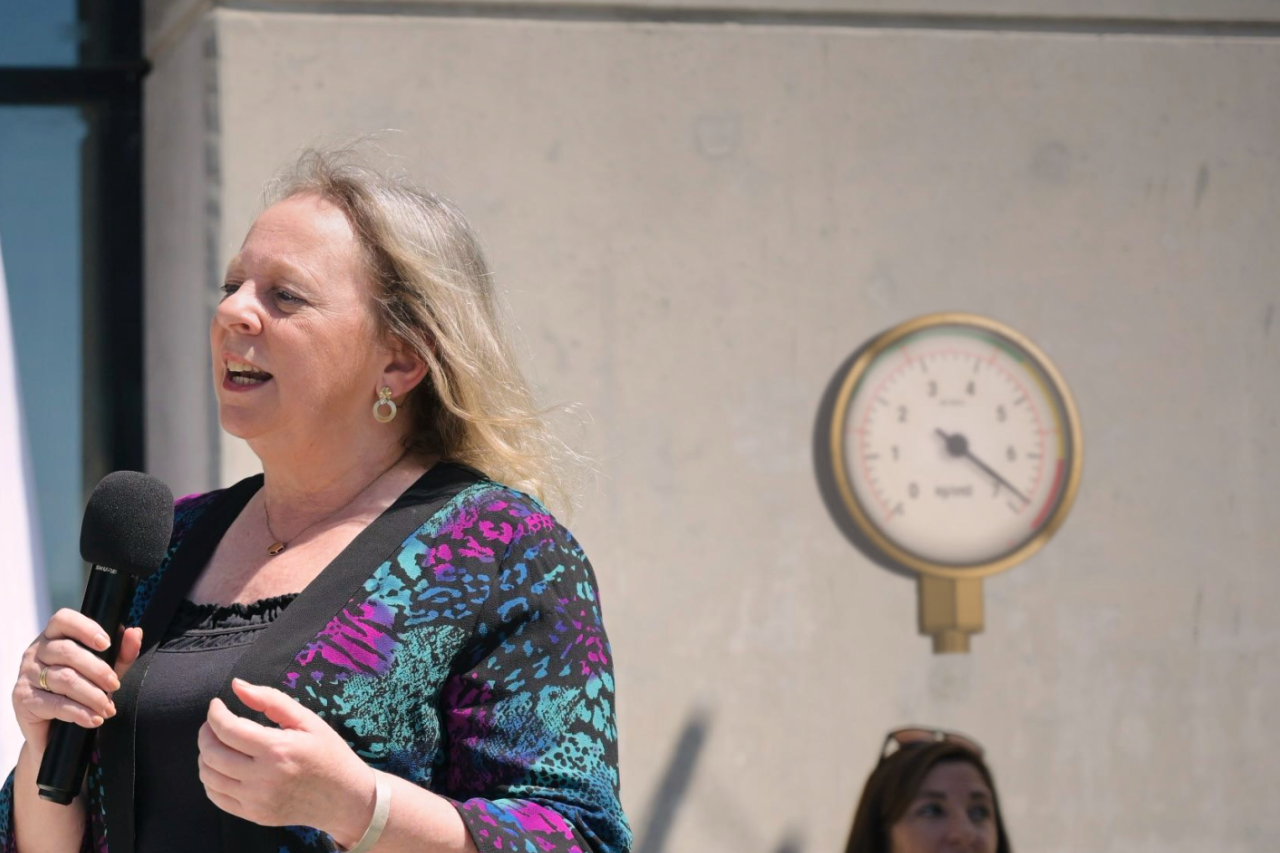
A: 6.8,kg/cm²
